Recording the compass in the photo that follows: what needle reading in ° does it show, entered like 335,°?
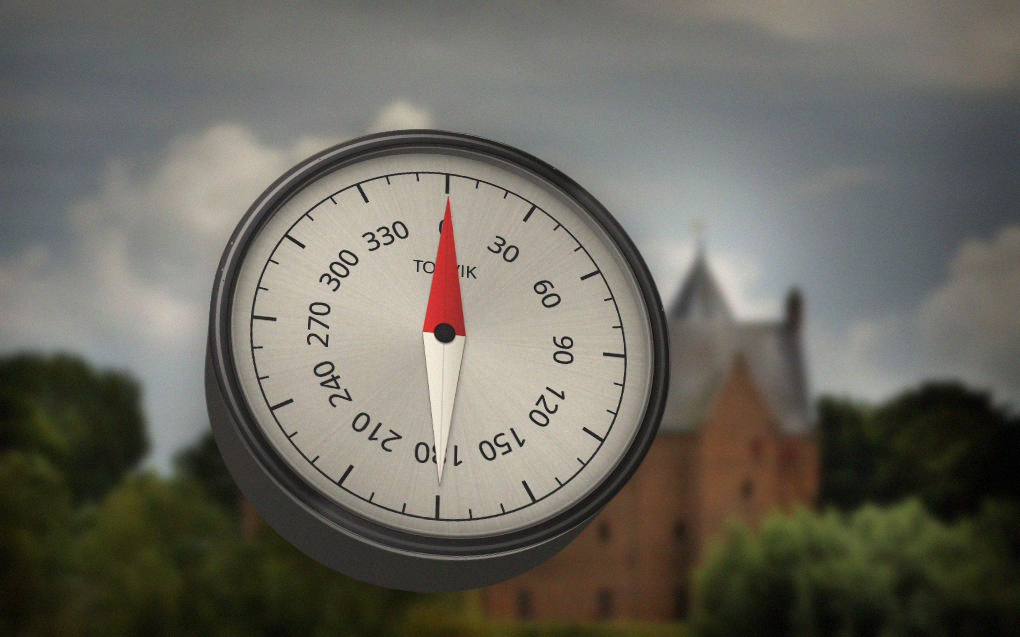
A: 0,°
